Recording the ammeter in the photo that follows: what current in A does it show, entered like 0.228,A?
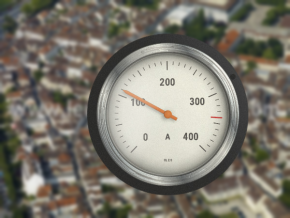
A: 110,A
